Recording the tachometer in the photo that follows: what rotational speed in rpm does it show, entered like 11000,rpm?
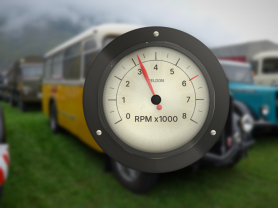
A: 3250,rpm
